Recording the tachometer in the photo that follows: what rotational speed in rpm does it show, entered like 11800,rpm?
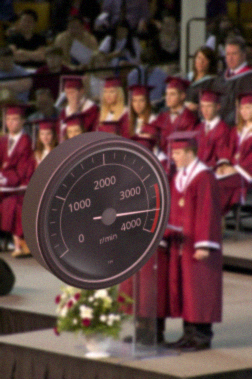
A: 3600,rpm
